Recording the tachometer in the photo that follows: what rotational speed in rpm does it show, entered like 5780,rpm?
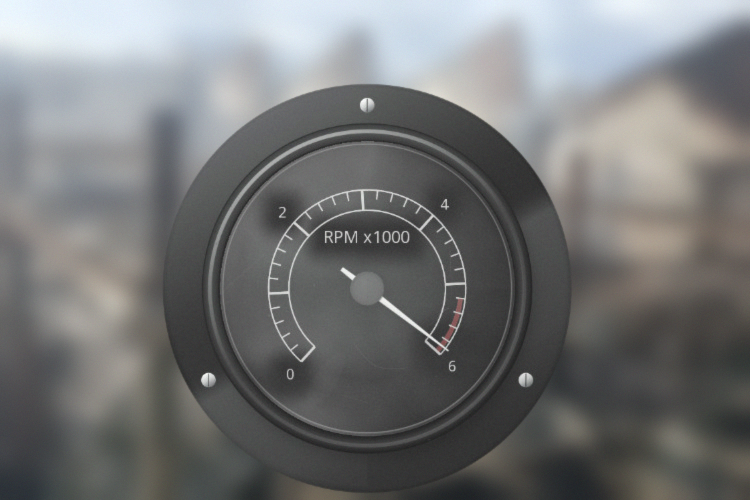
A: 5900,rpm
